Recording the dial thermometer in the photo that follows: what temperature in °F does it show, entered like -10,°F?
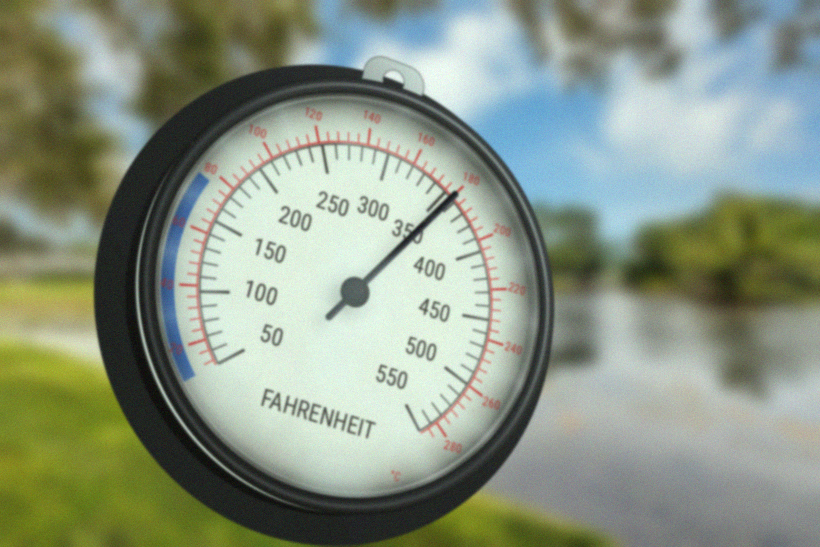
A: 355,°F
